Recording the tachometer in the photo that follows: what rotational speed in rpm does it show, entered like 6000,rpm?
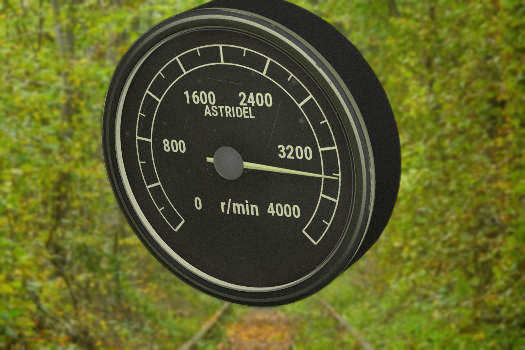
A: 3400,rpm
